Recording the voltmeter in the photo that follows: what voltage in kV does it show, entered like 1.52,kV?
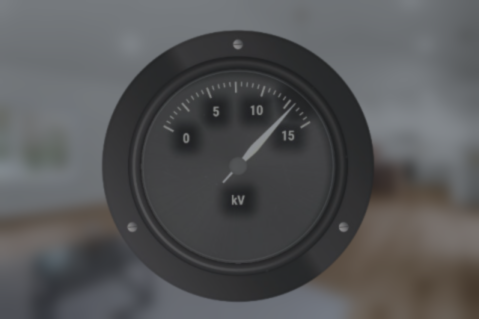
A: 13,kV
